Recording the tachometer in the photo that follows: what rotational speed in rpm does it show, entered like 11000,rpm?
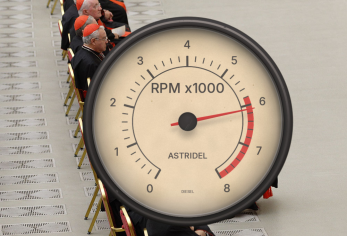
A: 6100,rpm
